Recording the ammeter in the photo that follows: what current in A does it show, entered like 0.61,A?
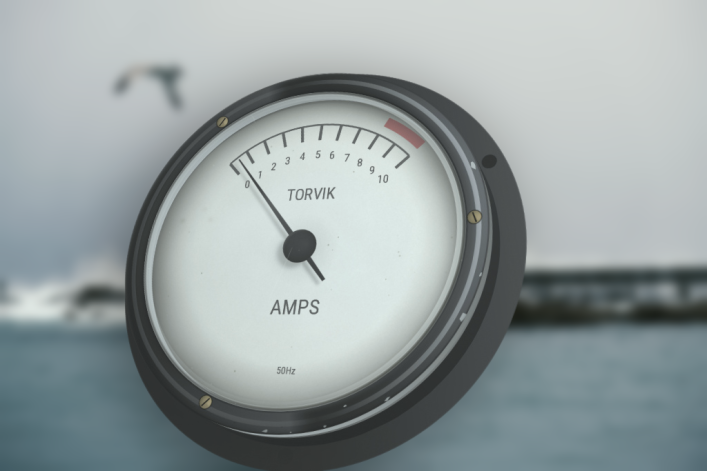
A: 0.5,A
